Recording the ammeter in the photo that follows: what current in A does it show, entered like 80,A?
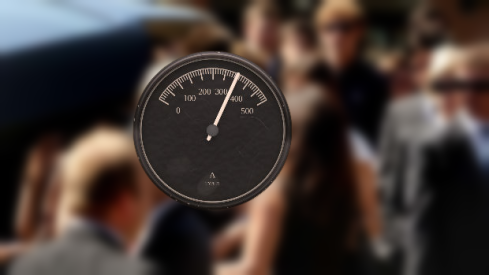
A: 350,A
